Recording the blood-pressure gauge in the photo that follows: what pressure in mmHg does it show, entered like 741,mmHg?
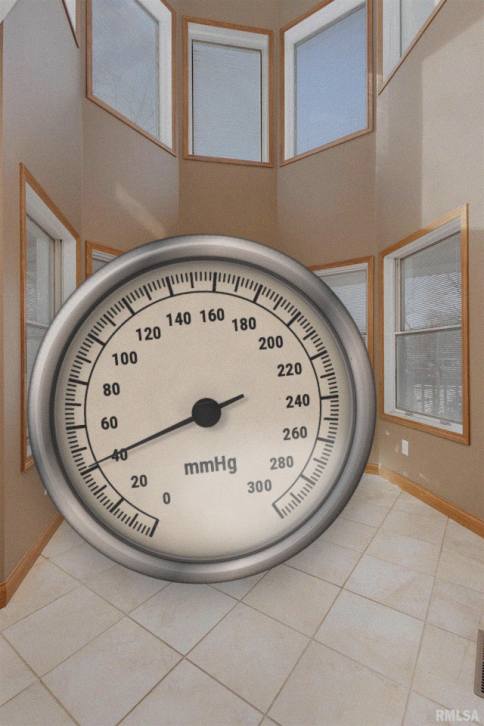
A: 42,mmHg
